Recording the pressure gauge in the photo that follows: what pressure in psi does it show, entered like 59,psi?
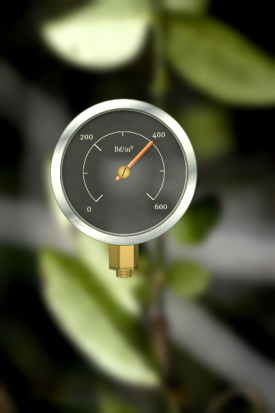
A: 400,psi
